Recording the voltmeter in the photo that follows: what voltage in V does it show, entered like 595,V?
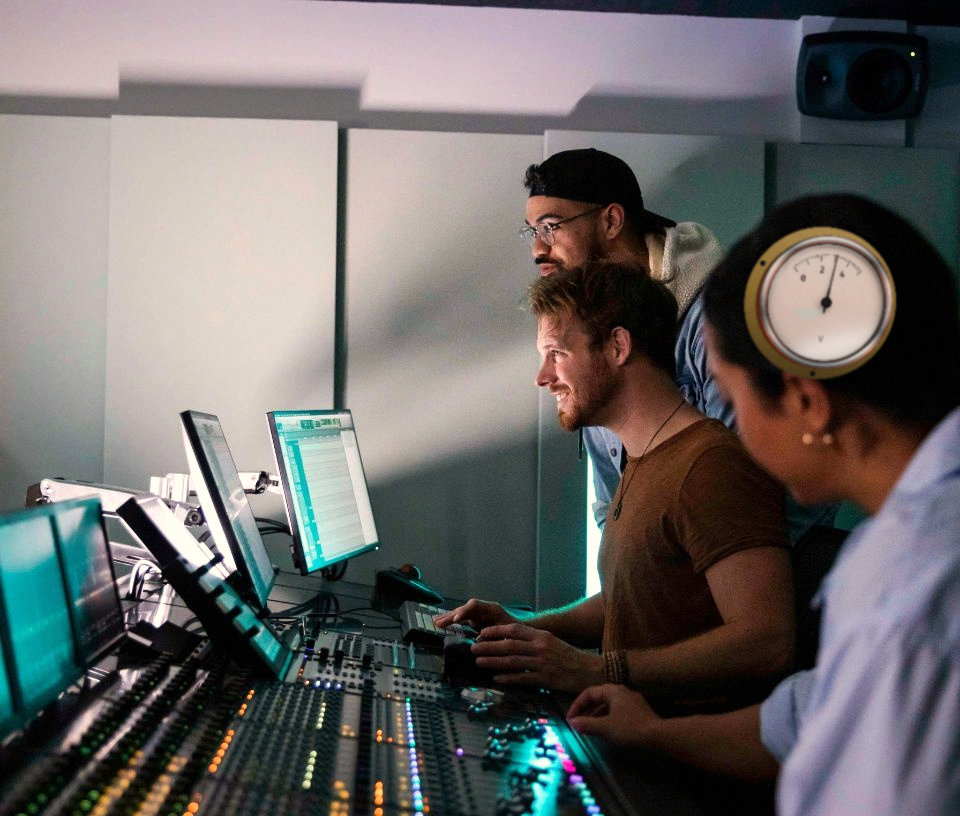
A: 3,V
